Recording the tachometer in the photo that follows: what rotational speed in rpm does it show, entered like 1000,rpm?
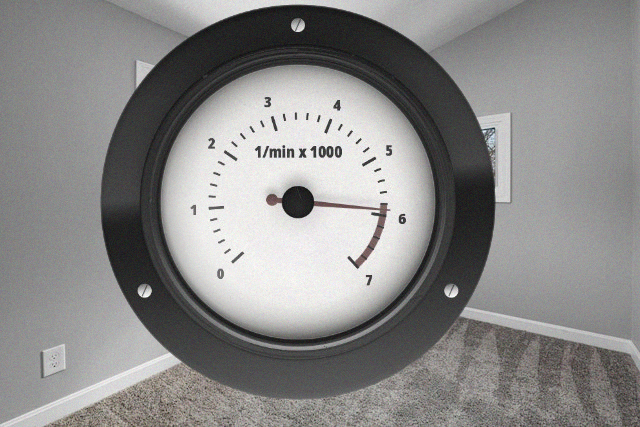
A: 5900,rpm
